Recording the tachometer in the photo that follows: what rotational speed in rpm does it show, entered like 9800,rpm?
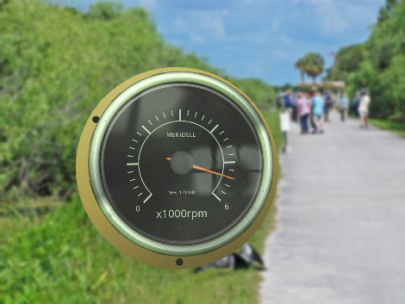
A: 5400,rpm
